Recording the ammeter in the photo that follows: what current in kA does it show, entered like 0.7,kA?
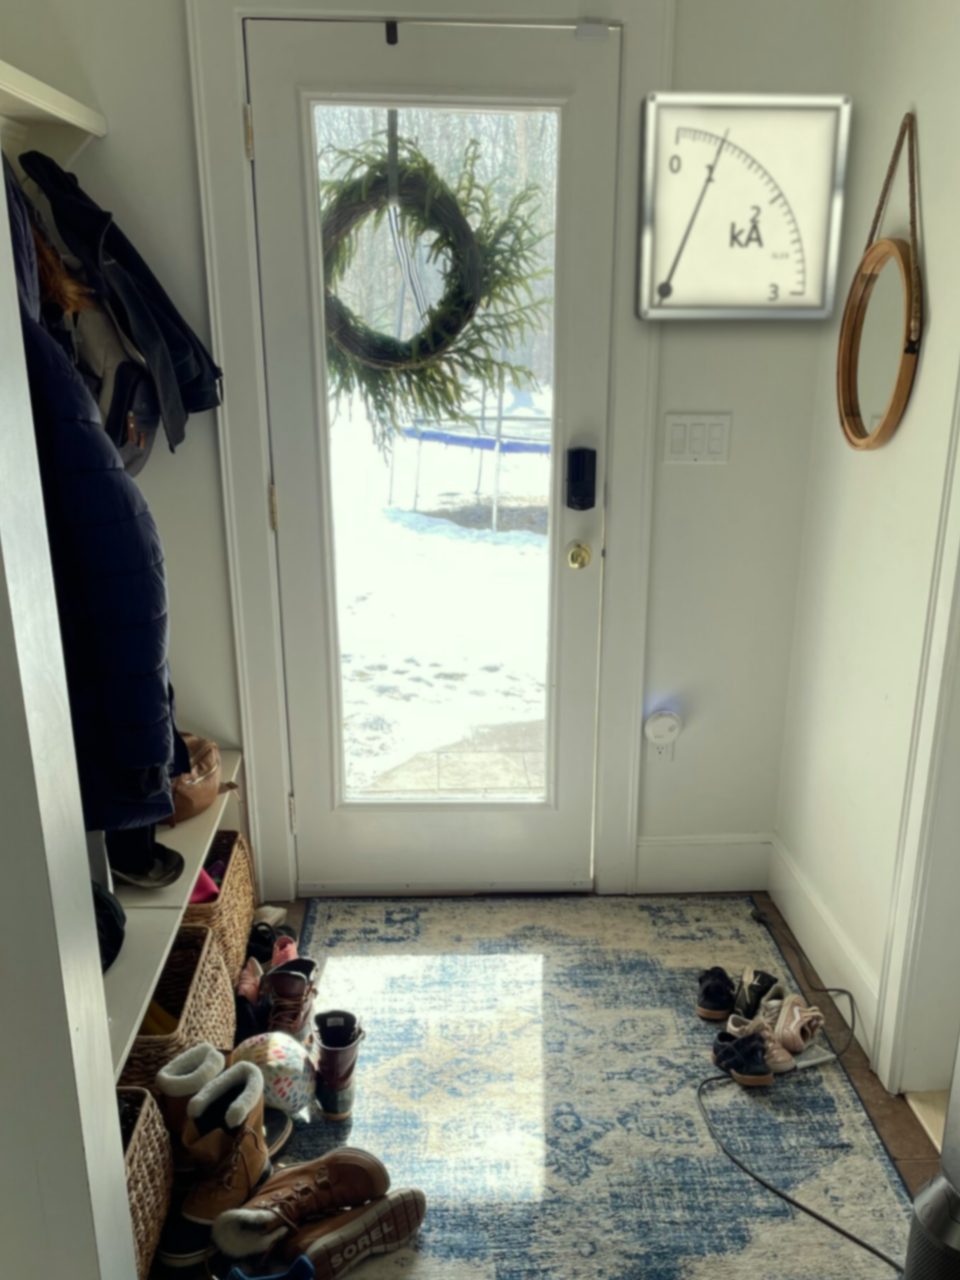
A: 1,kA
